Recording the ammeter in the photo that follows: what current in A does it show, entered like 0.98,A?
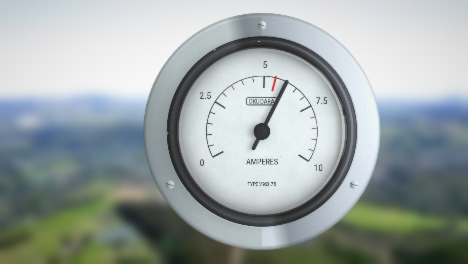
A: 6,A
